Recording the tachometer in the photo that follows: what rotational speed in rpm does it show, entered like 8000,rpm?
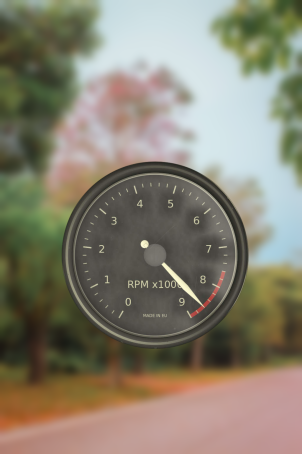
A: 8600,rpm
